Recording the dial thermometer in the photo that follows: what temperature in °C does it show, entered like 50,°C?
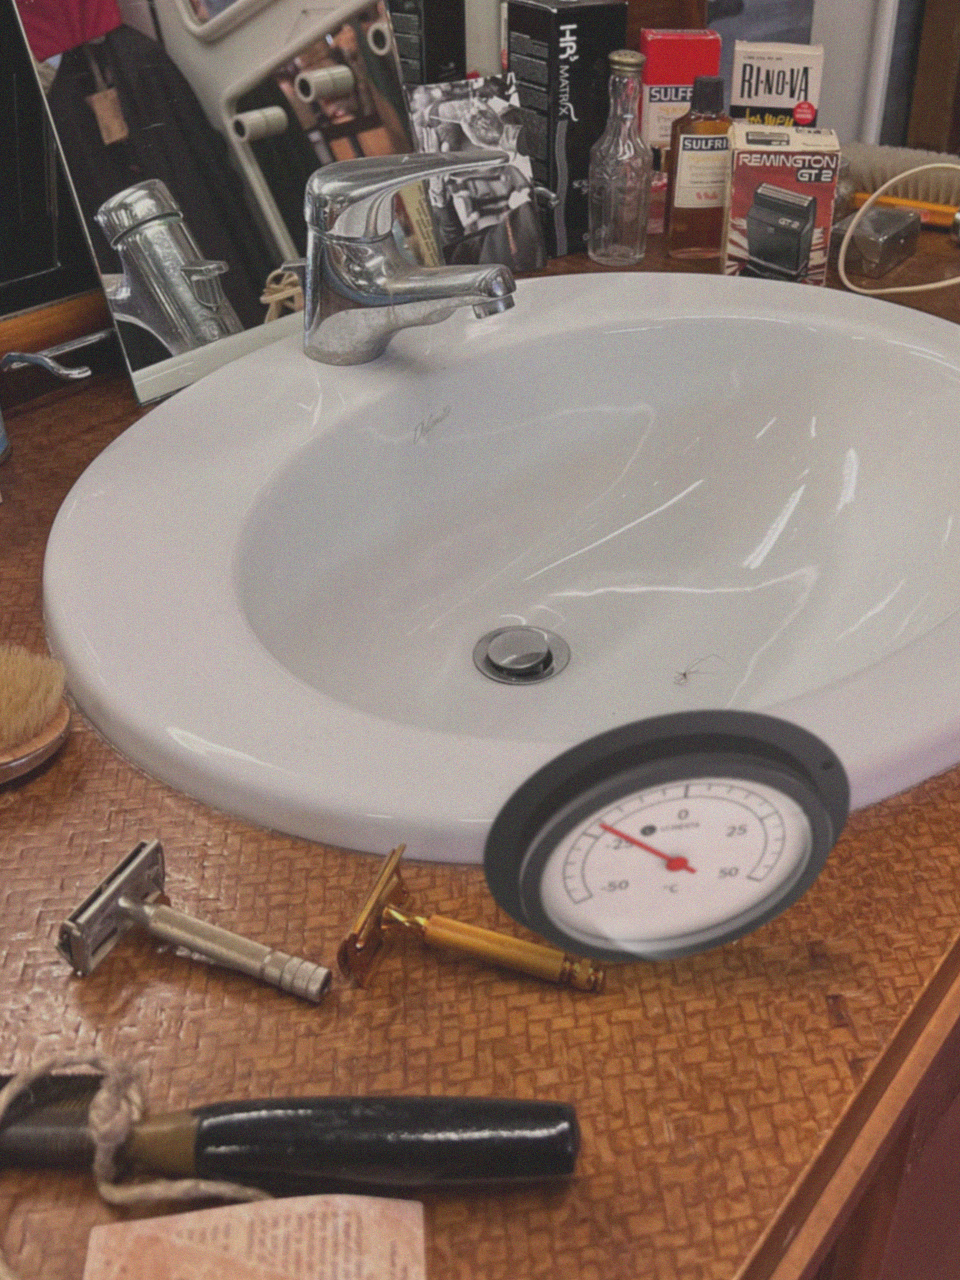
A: -20,°C
